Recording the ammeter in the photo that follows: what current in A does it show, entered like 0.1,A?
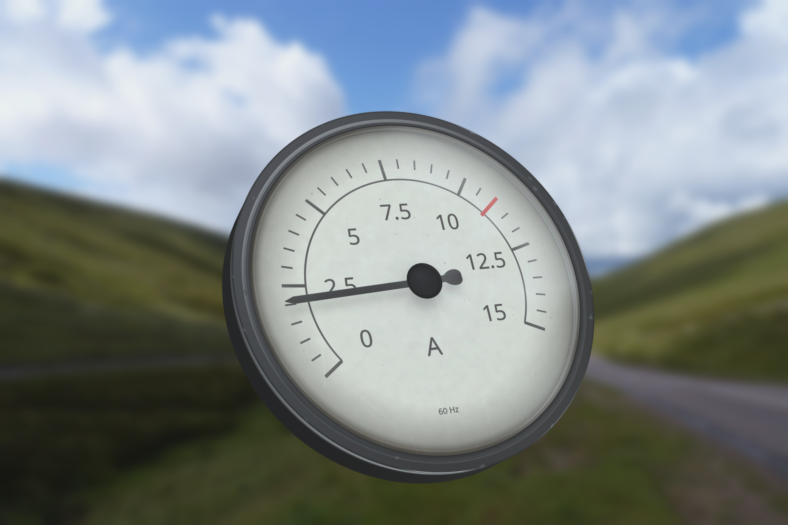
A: 2,A
